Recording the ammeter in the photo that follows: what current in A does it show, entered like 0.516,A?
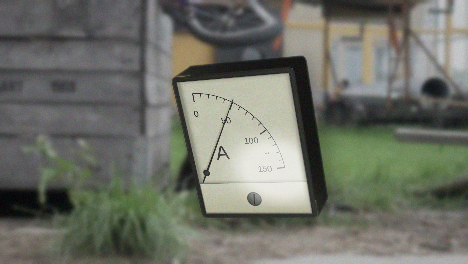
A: 50,A
